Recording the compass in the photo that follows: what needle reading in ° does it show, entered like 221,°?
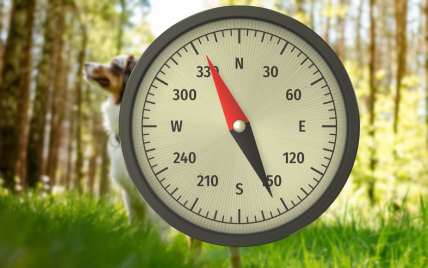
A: 335,°
